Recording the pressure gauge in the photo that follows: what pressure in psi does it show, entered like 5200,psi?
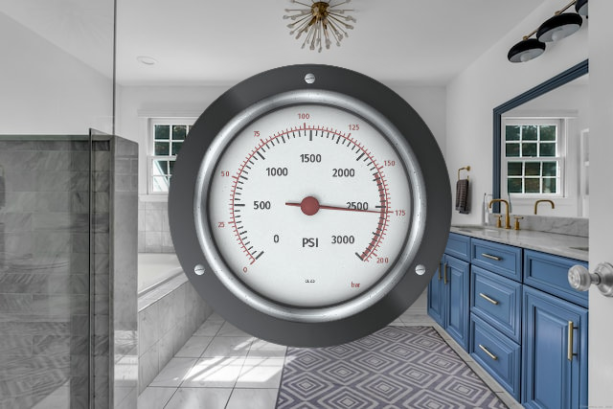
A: 2550,psi
